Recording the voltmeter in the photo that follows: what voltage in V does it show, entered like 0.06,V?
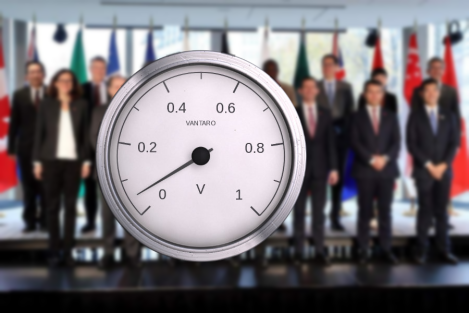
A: 0.05,V
